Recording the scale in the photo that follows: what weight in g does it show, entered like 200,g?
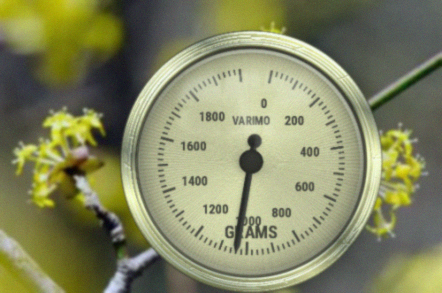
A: 1040,g
